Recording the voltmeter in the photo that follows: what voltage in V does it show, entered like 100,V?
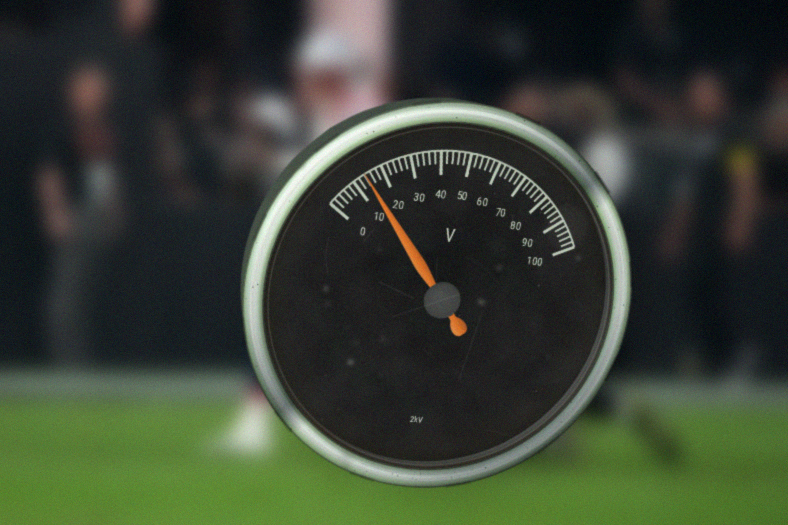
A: 14,V
